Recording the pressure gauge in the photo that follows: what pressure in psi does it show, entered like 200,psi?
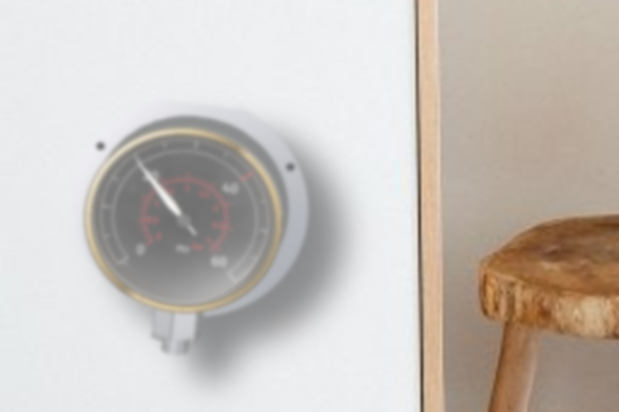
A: 20,psi
